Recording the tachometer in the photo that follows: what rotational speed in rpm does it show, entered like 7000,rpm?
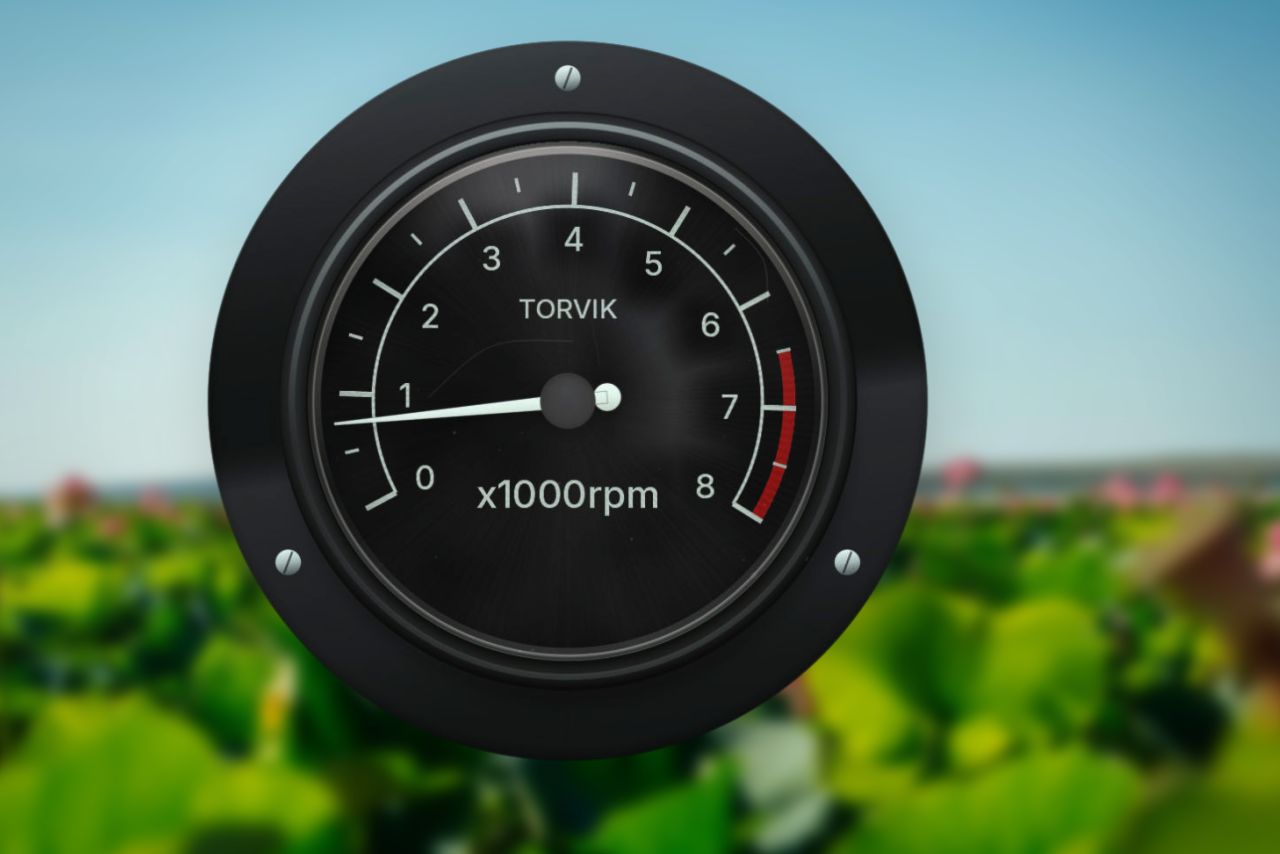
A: 750,rpm
